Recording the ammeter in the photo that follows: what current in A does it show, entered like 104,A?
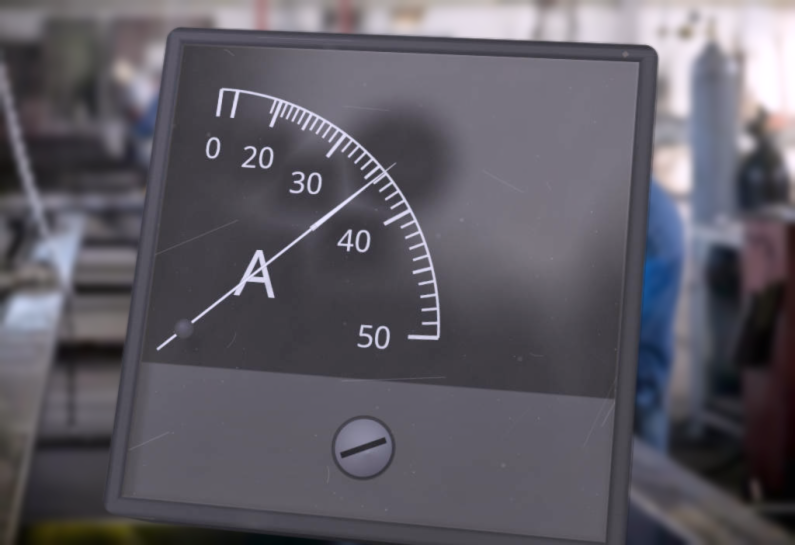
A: 36,A
